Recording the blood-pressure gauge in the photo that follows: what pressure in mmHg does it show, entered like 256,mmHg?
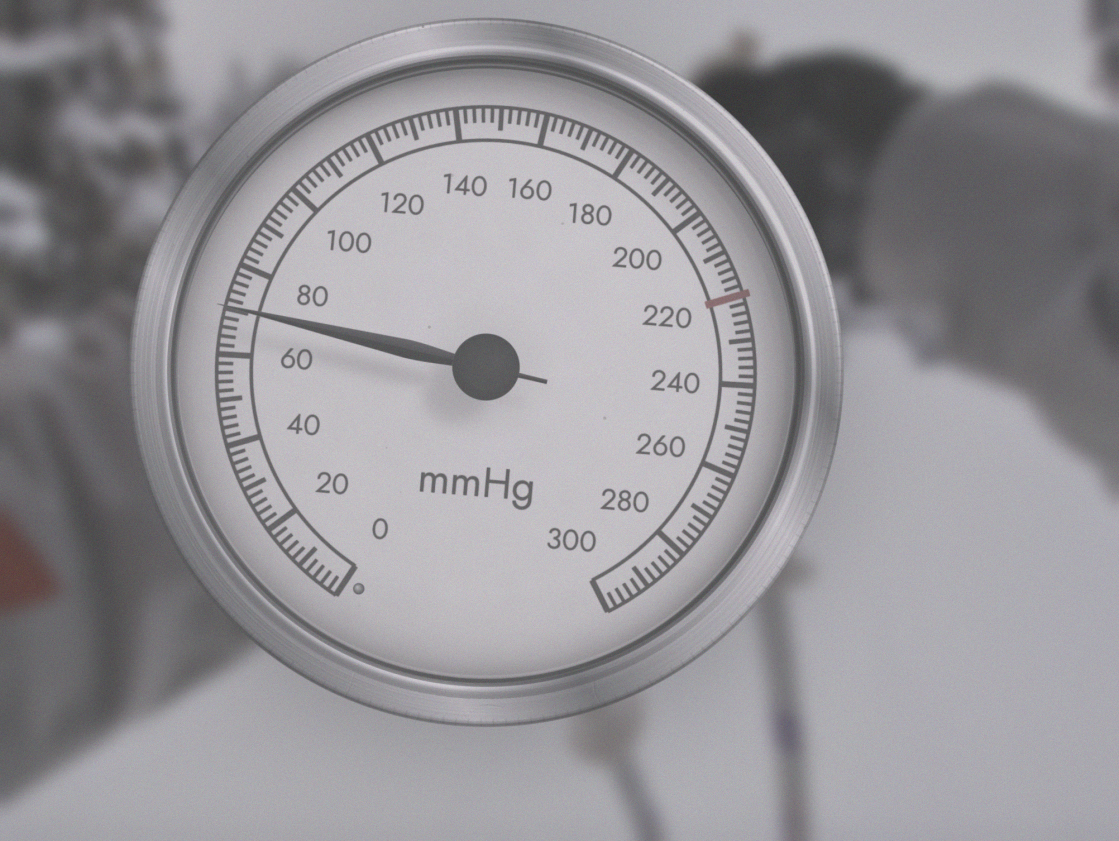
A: 70,mmHg
